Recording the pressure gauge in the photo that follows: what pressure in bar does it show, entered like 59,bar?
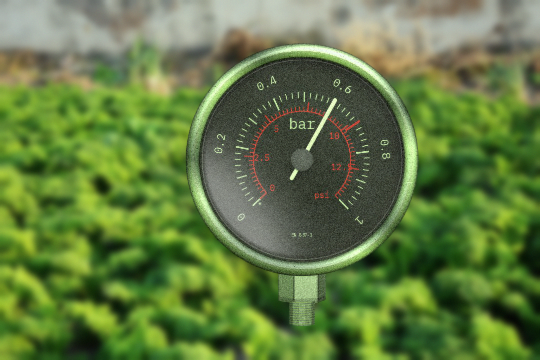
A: 0.6,bar
